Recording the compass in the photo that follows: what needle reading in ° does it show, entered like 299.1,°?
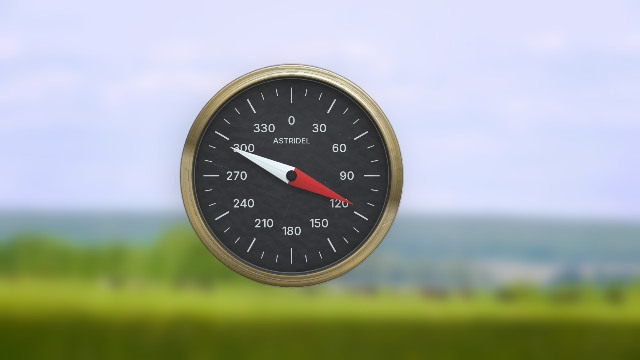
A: 115,°
